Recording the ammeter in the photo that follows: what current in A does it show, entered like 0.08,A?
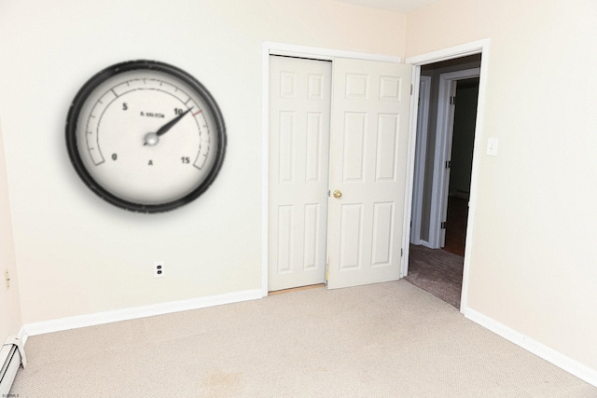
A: 10.5,A
